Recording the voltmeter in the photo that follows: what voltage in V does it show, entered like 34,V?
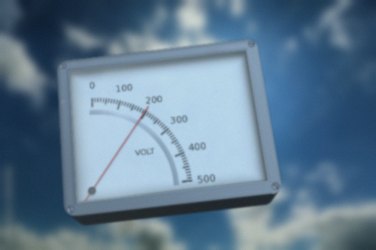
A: 200,V
